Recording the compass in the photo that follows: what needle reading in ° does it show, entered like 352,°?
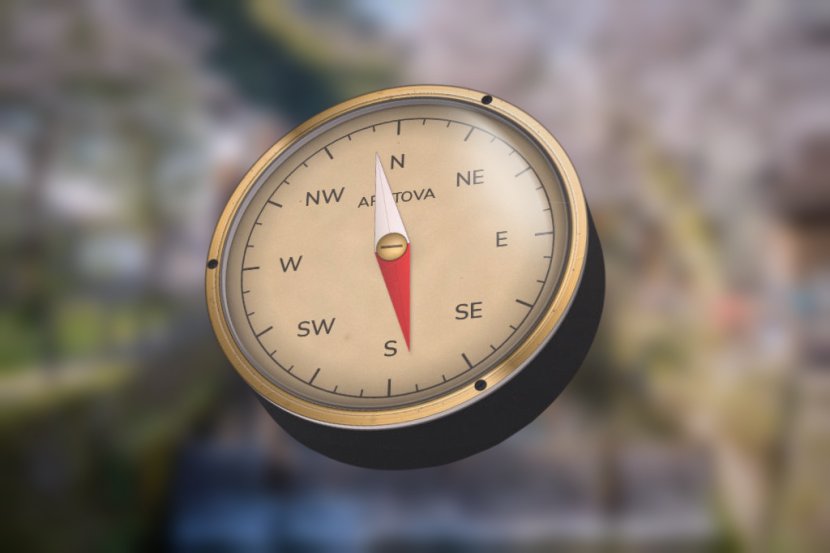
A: 170,°
